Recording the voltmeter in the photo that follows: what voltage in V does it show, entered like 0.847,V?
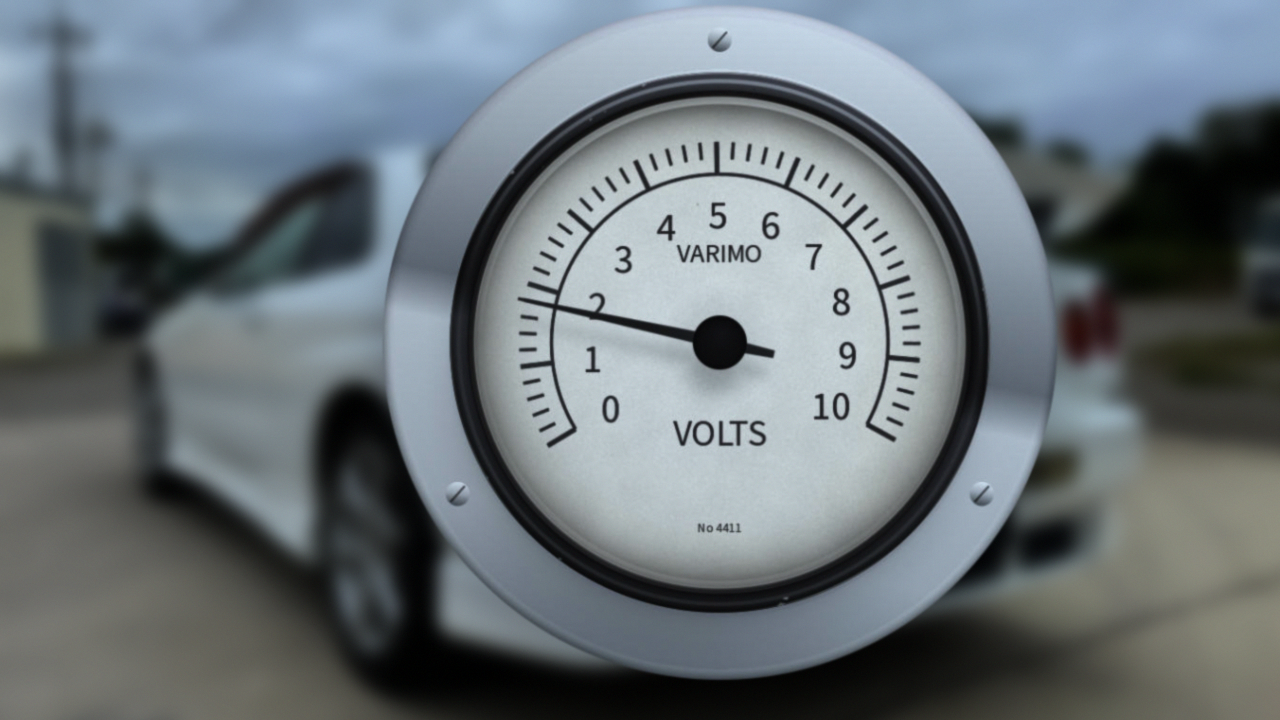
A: 1.8,V
